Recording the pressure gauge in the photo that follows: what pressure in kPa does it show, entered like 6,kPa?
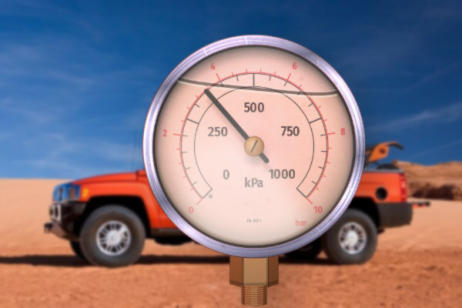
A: 350,kPa
